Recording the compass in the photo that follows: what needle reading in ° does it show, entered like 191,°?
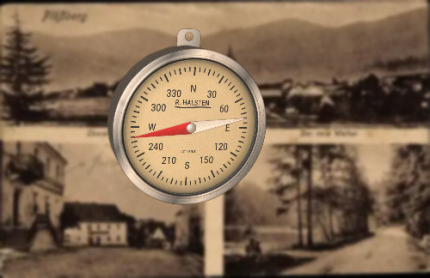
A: 260,°
